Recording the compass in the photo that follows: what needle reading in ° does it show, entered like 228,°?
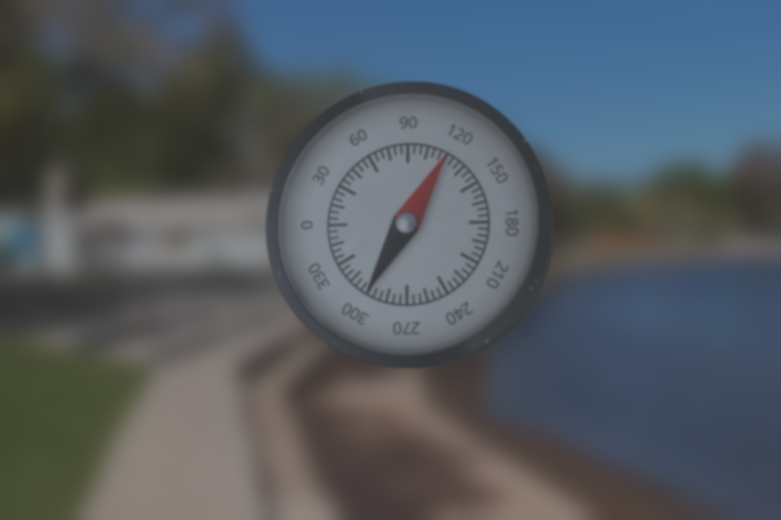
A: 120,°
